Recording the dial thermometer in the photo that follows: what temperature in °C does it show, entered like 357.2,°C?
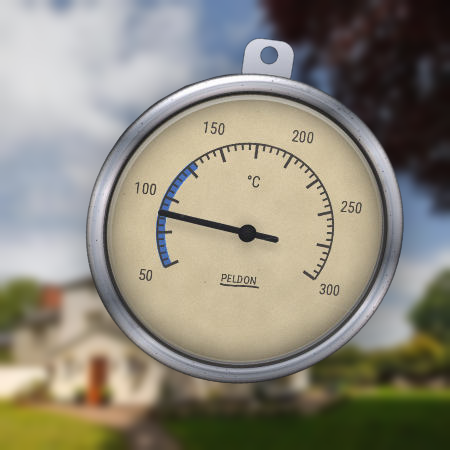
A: 90,°C
